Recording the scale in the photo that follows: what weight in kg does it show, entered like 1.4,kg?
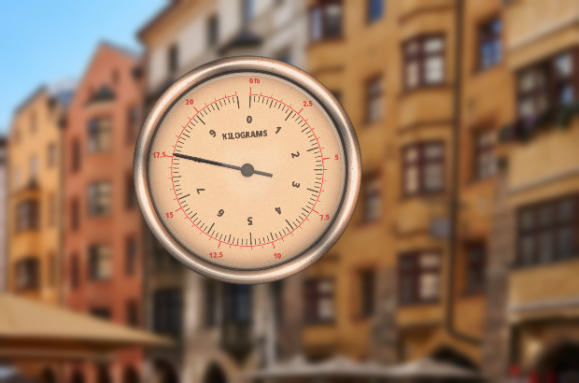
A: 8,kg
